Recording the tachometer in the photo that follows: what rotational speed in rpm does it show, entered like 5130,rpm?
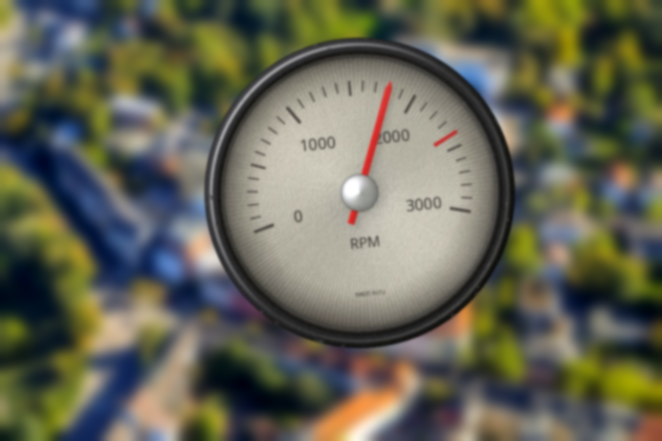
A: 1800,rpm
